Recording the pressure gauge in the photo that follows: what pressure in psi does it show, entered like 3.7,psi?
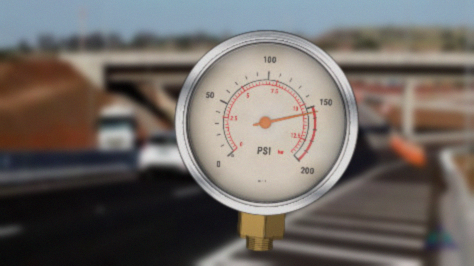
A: 155,psi
